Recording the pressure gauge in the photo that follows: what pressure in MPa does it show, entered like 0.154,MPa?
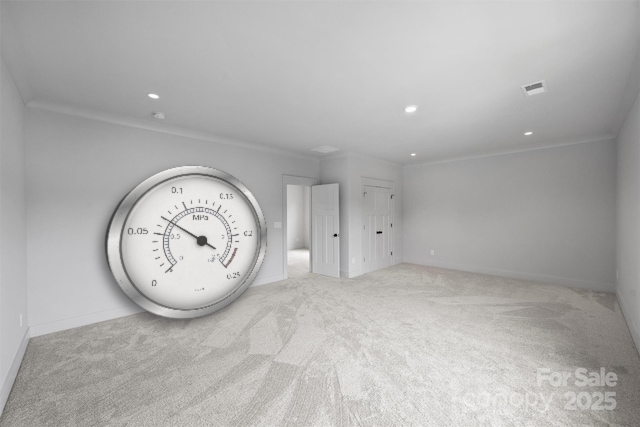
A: 0.07,MPa
